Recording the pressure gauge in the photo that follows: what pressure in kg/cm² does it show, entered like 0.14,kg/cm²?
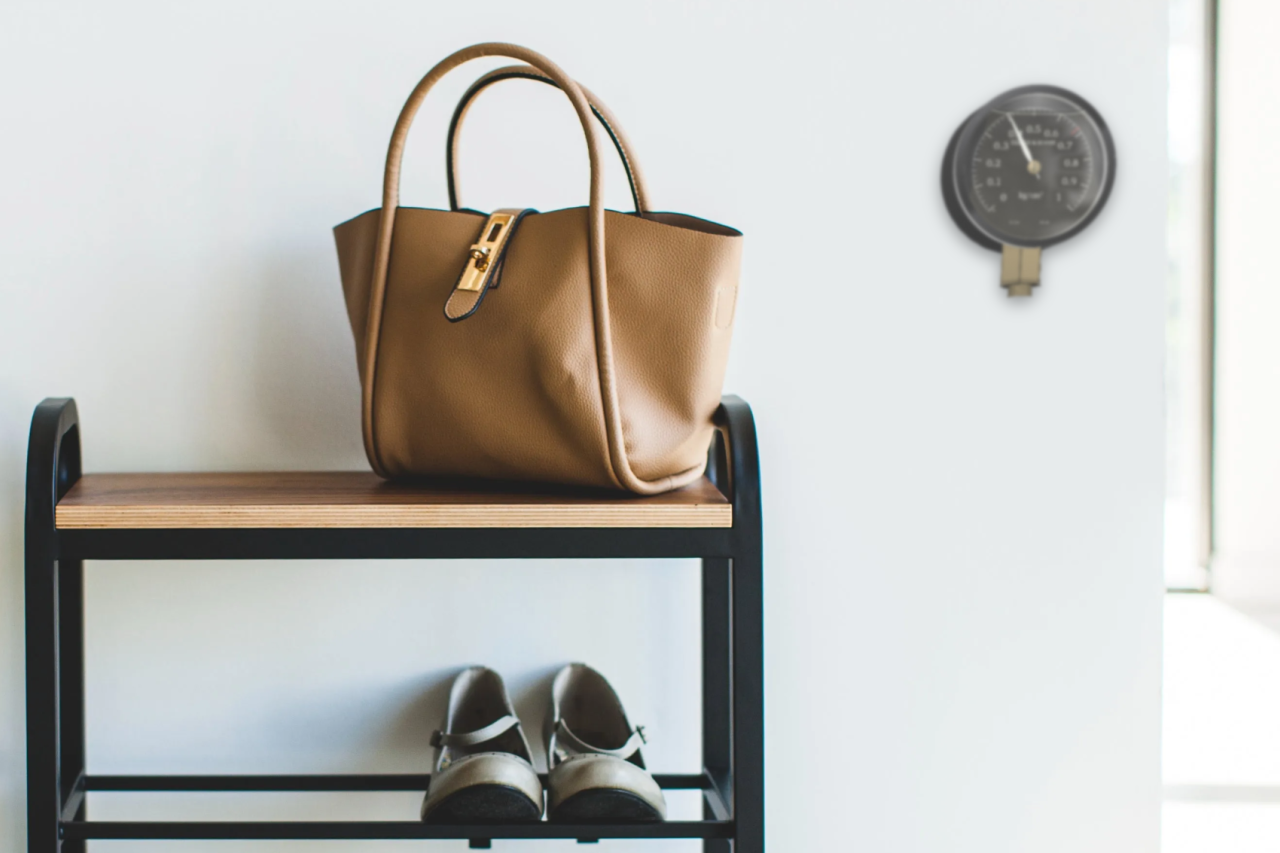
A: 0.4,kg/cm²
